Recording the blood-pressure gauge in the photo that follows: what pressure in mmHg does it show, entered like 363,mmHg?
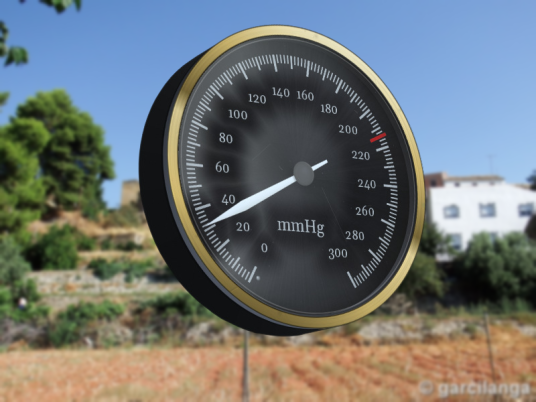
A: 32,mmHg
